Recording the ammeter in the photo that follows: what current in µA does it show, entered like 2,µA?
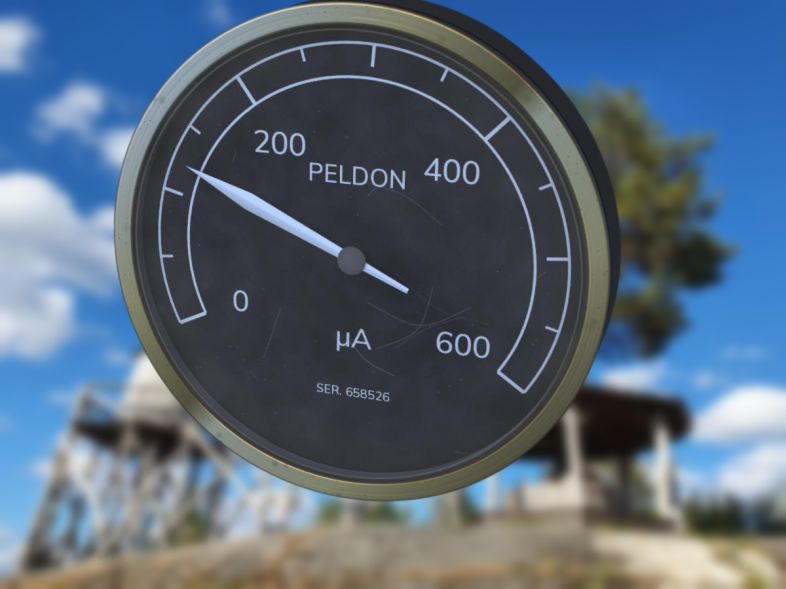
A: 125,µA
